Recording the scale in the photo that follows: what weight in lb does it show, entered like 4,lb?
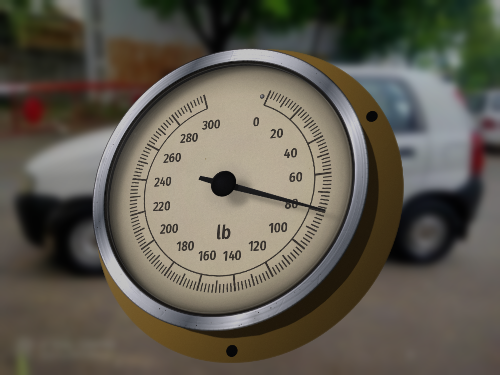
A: 80,lb
